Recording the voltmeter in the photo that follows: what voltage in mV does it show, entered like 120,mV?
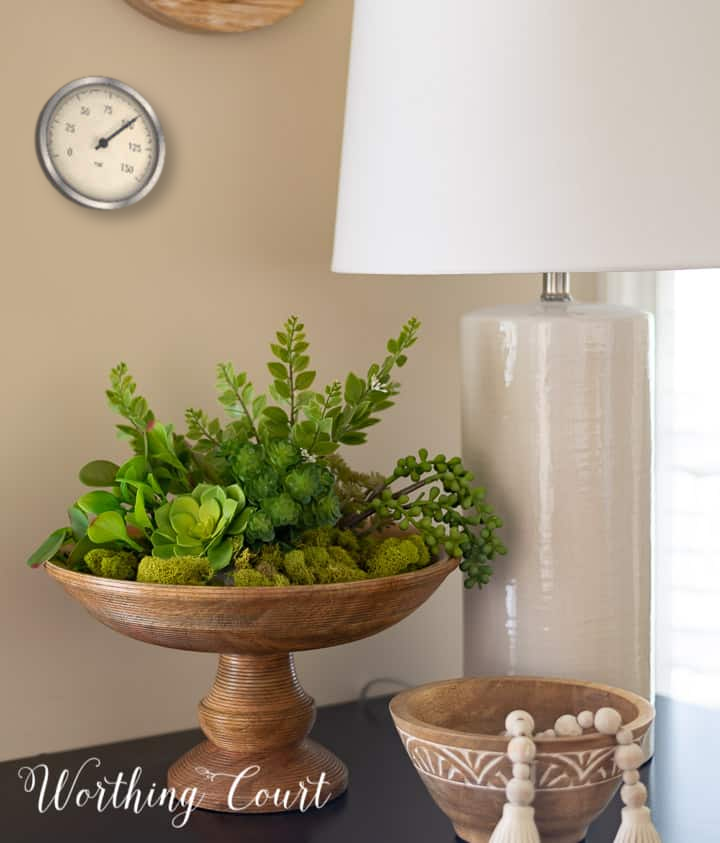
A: 100,mV
